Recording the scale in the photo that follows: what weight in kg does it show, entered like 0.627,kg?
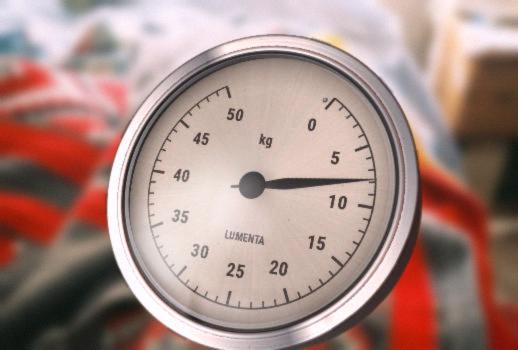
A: 8,kg
